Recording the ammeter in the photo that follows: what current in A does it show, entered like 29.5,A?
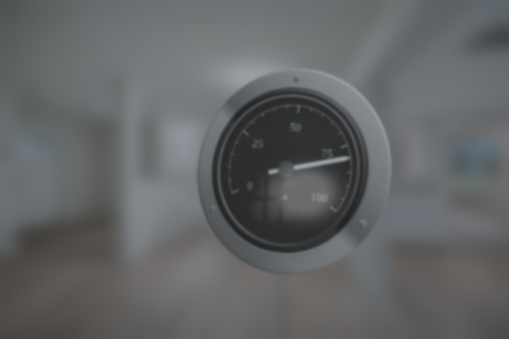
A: 80,A
